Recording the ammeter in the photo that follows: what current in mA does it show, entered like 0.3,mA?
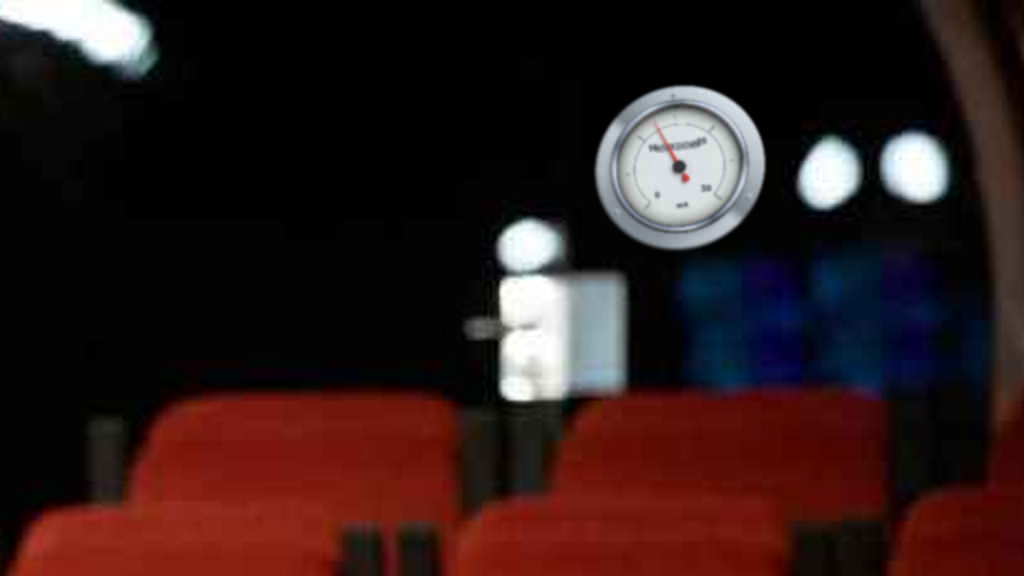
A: 12.5,mA
